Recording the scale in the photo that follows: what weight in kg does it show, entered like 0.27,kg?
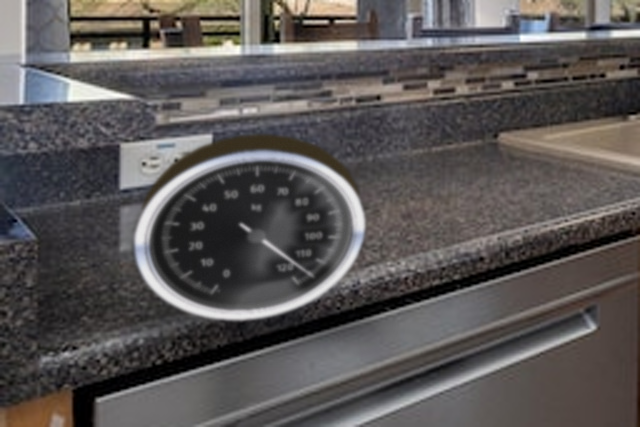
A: 115,kg
